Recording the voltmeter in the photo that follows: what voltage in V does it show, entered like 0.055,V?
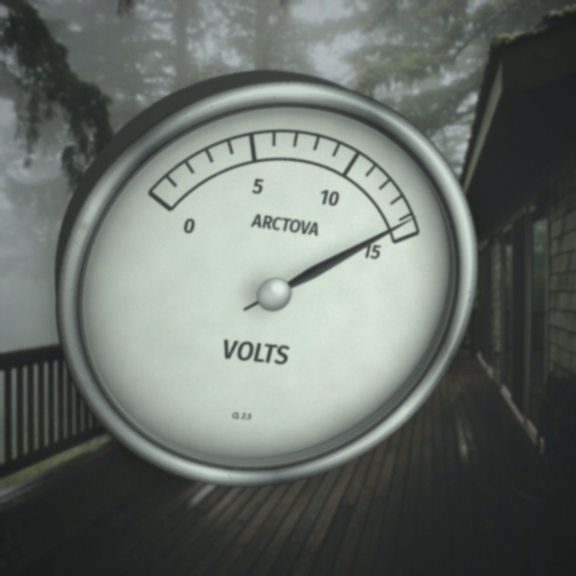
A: 14,V
